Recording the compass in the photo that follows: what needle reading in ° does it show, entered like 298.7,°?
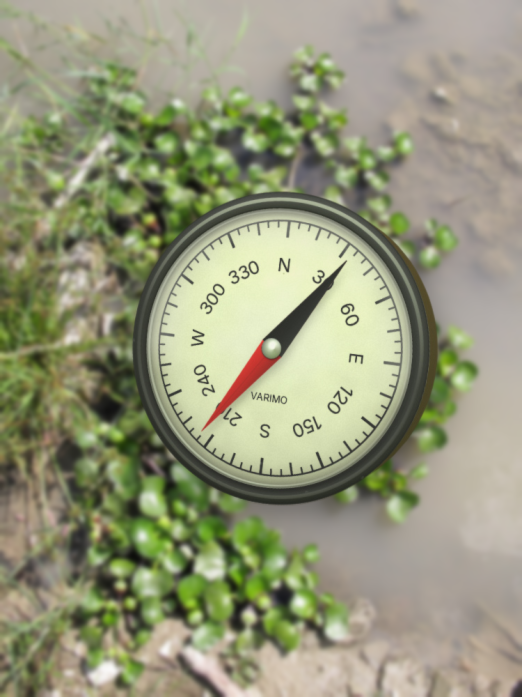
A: 215,°
